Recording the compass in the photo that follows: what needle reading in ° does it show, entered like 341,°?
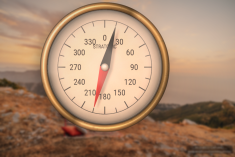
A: 195,°
